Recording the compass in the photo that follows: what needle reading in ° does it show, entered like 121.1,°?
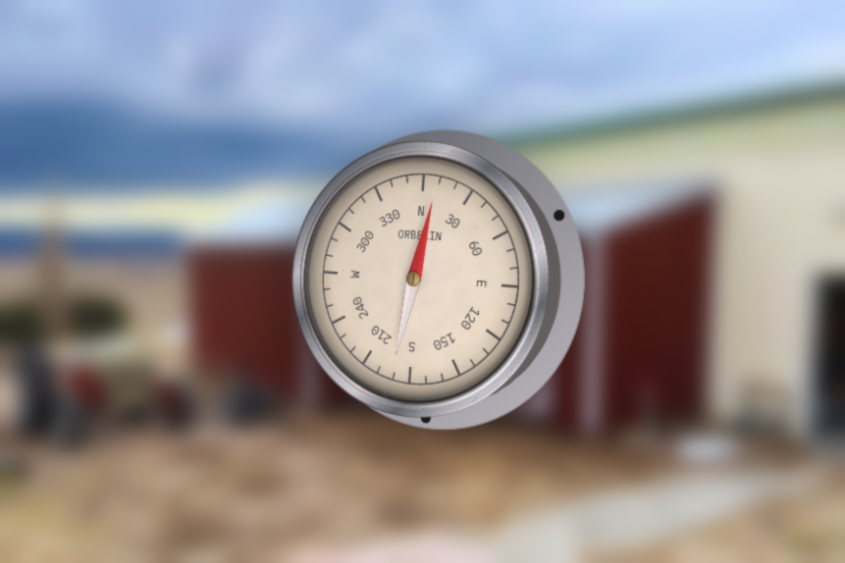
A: 10,°
